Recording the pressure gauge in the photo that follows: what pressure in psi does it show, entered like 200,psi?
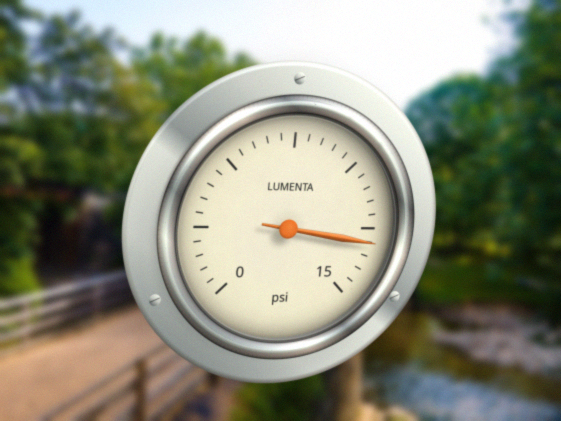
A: 13,psi
